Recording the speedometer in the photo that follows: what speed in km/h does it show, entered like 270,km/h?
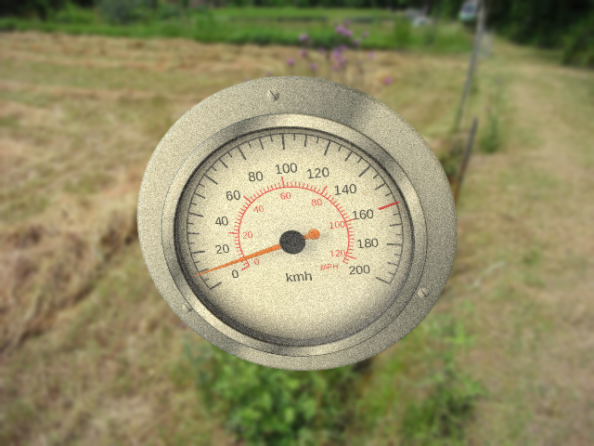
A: 10,km/h
